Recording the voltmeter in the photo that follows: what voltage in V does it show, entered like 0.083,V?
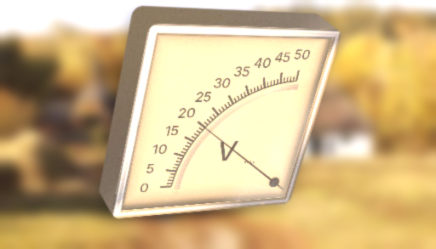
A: 20,V
